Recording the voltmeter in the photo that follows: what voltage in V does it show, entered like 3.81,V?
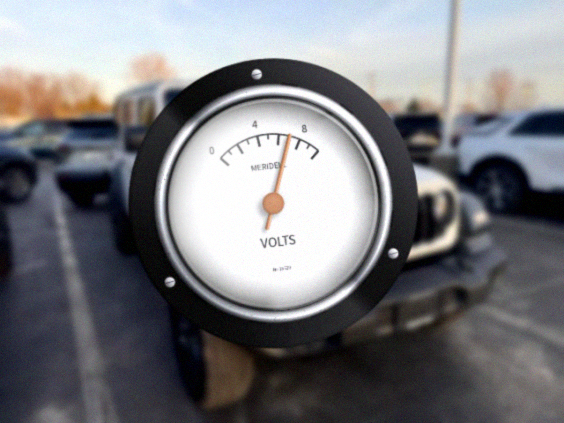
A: 7,V
